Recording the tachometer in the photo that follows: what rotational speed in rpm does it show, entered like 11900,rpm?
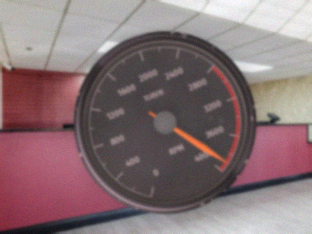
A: 3900,rpm
